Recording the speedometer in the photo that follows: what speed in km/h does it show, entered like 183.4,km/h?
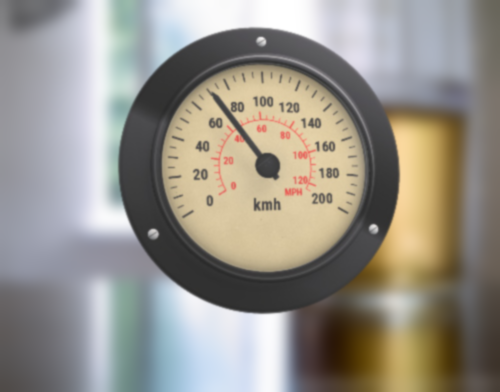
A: 70,km/h
